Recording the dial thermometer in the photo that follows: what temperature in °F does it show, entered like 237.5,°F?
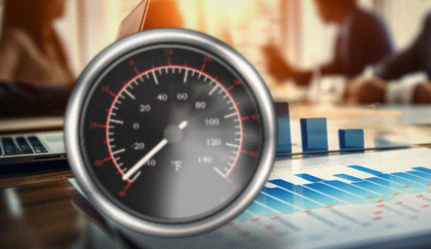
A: -36,°F
